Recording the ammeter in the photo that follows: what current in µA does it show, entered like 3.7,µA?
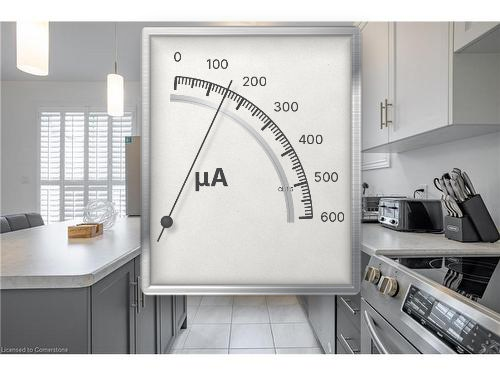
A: 150,µA
